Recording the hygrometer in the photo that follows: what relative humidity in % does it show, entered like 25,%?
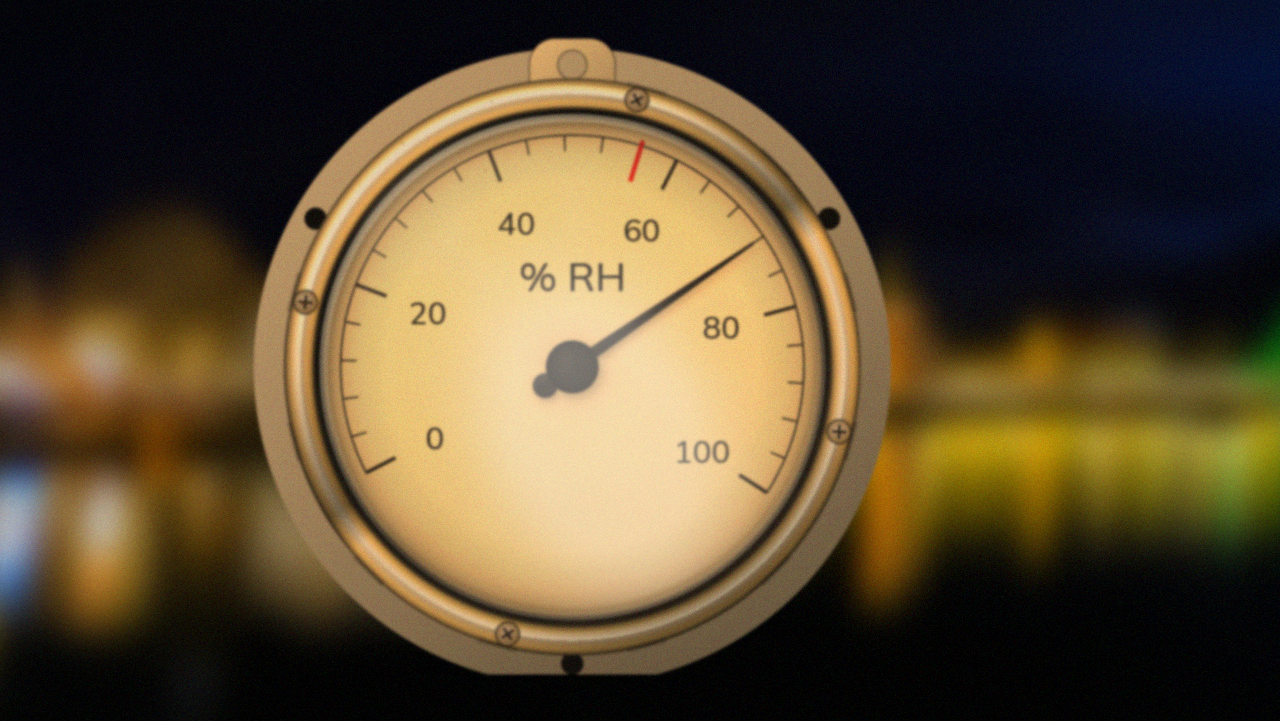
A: 72,%
